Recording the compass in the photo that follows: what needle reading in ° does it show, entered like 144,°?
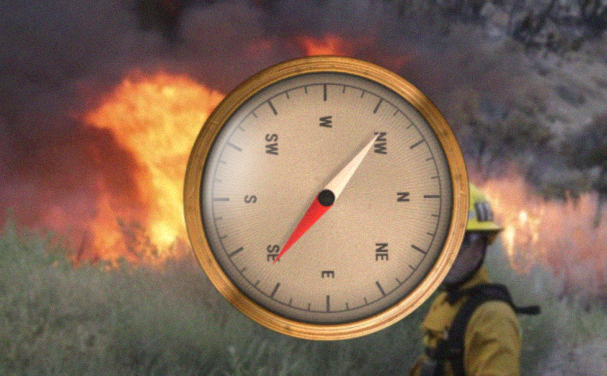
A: 130,°
